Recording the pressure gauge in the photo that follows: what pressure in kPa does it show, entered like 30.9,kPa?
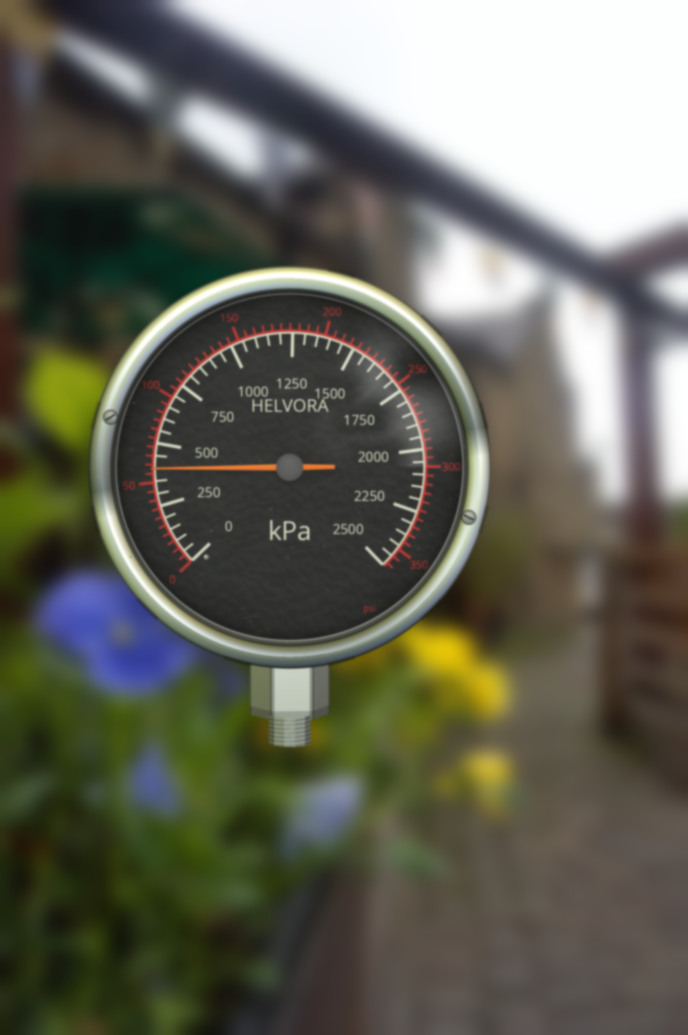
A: 400,kPa
